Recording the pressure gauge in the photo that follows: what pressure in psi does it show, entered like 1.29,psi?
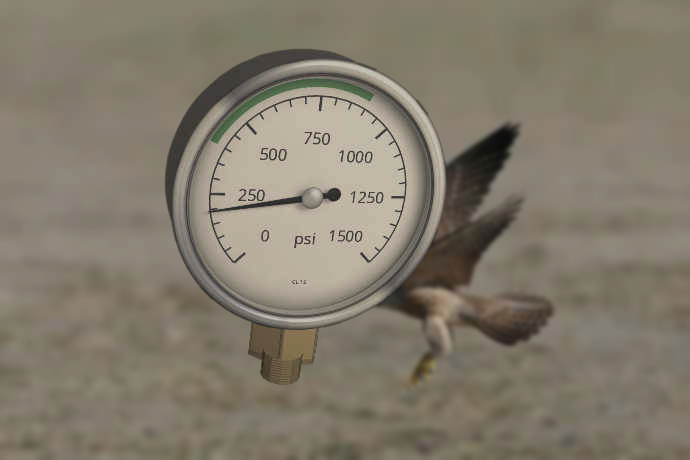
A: 200,psi
